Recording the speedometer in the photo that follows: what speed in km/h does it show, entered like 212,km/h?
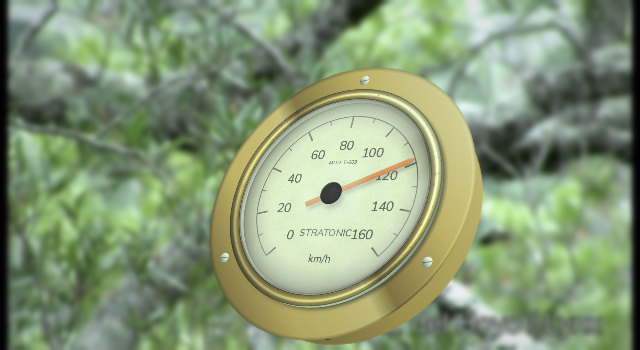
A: 120,km/h
